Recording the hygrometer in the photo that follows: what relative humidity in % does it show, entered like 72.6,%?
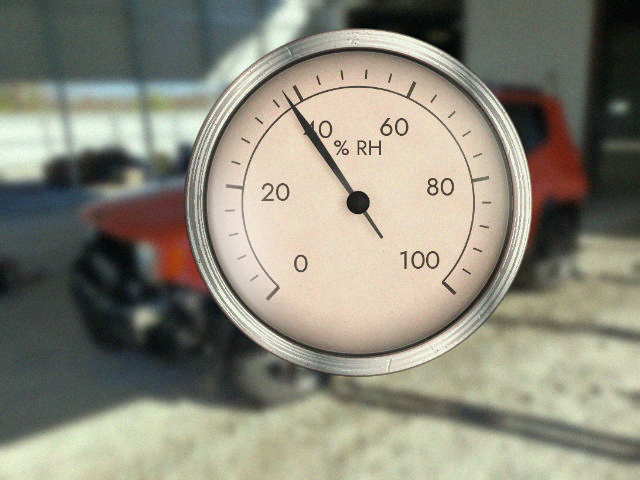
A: 38,%
